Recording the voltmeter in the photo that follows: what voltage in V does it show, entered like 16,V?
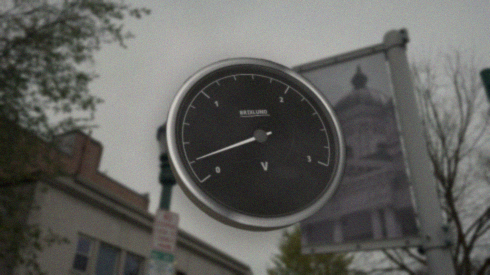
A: 0.2,V
